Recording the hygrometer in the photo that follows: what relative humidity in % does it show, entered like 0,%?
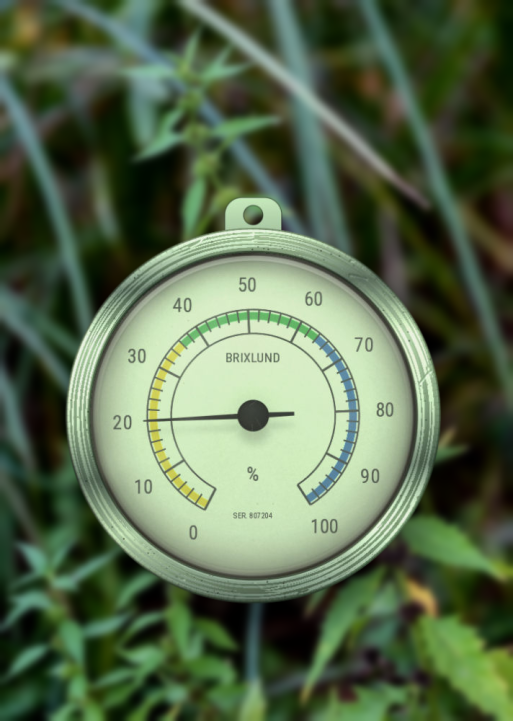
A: 20,%
